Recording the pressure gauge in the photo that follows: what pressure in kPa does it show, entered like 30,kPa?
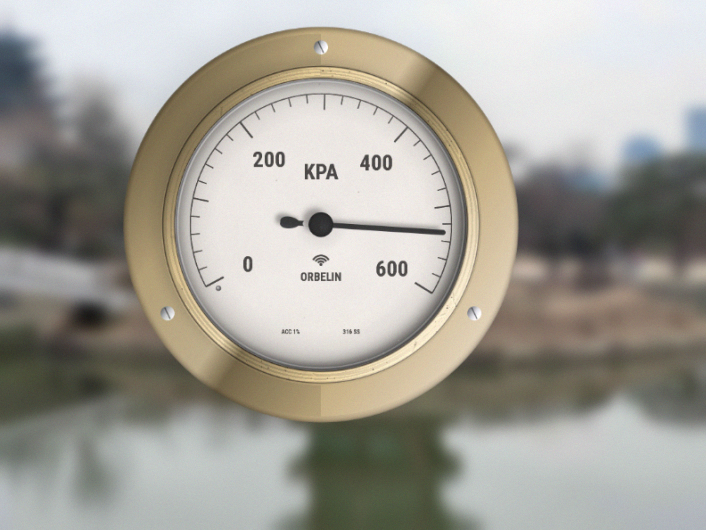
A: 530,kPa
